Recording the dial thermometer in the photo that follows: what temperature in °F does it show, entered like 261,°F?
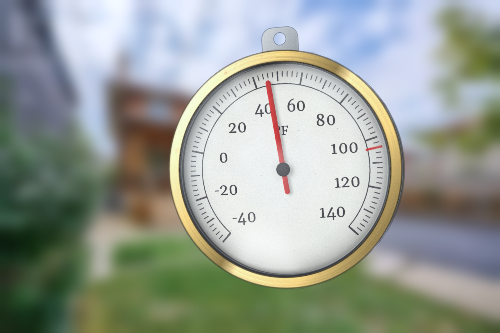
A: 46,°F
